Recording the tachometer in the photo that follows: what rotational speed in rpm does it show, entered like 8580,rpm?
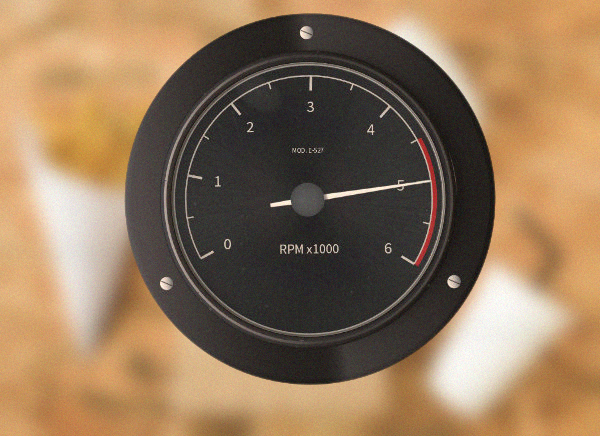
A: 5000,rpm
